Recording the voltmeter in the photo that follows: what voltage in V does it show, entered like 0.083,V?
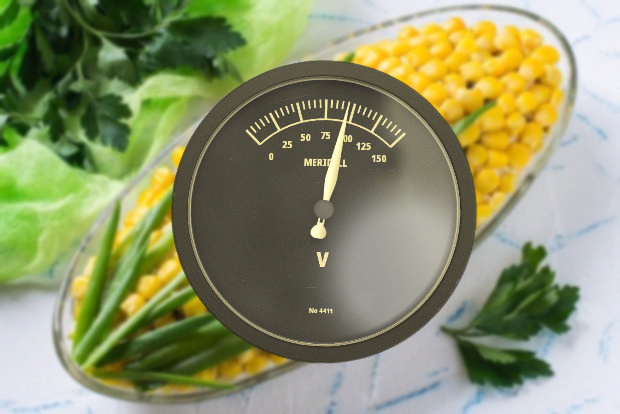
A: 95,V
